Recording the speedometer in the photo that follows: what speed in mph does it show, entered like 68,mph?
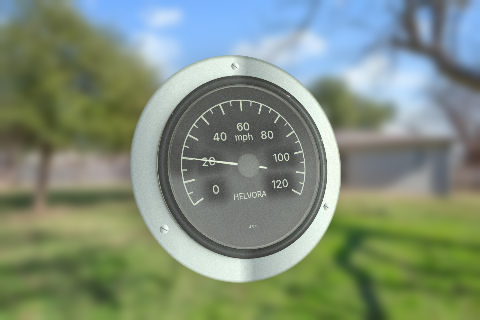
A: 20,mph
